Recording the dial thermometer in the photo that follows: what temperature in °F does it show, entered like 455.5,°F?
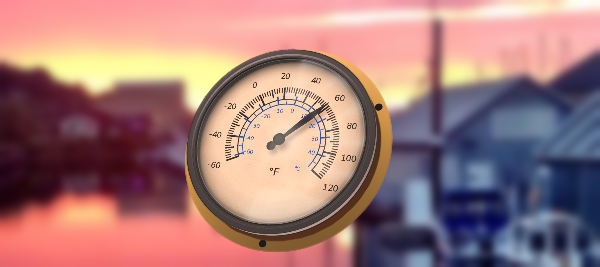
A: 60,°F
